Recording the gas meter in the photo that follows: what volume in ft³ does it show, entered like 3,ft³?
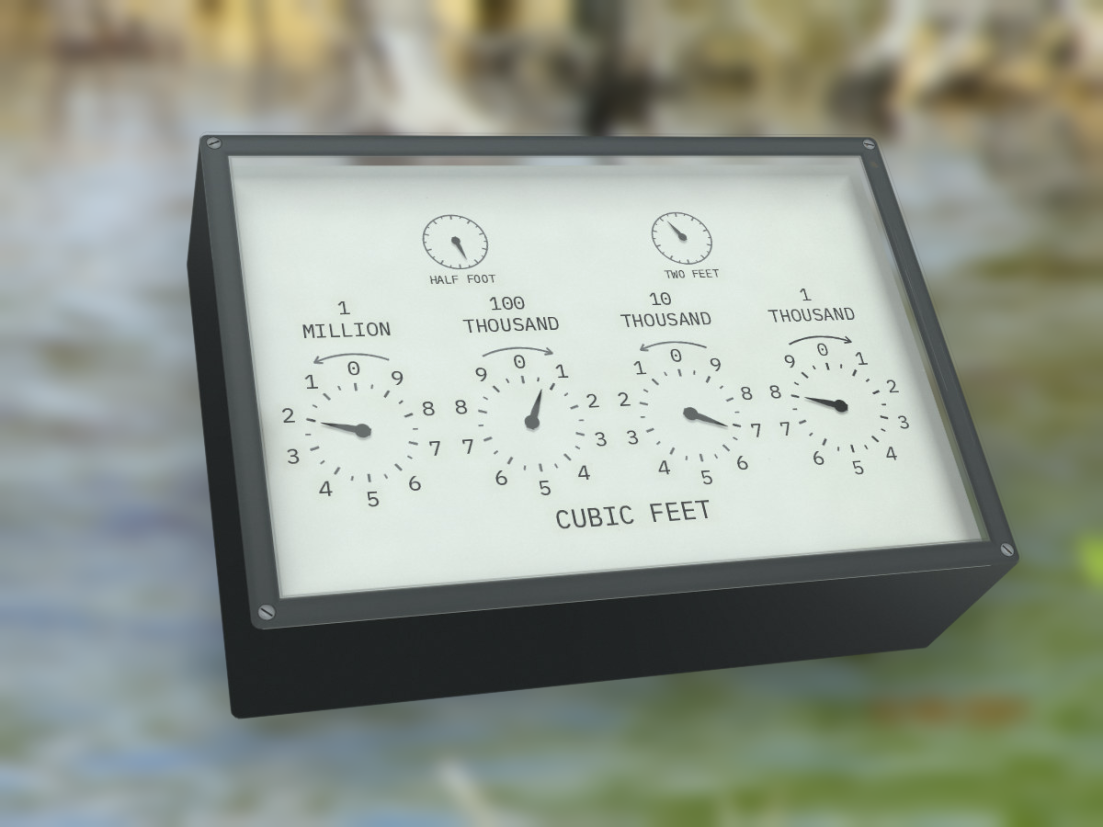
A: 206800,ft³
